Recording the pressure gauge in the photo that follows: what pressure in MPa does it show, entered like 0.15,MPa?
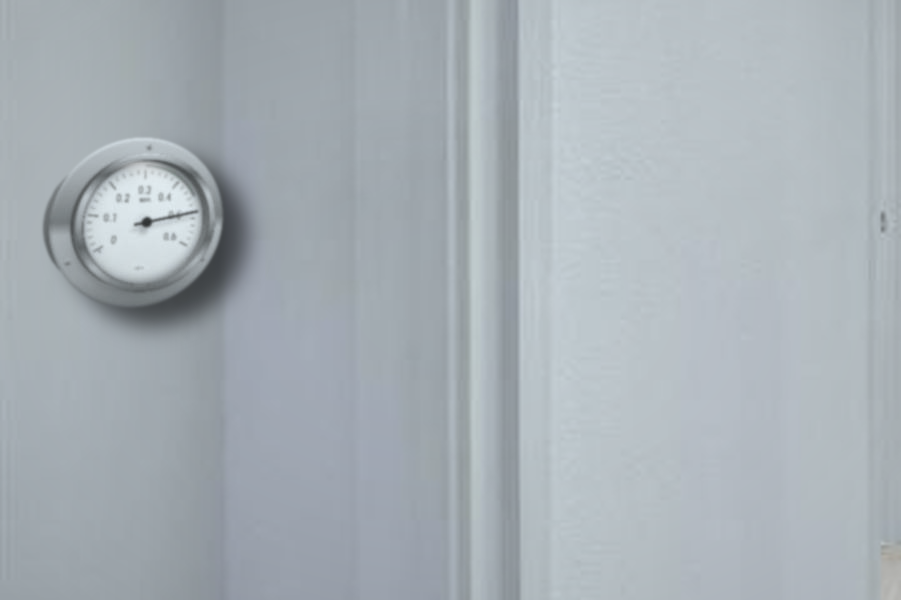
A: 0.5,MPa
